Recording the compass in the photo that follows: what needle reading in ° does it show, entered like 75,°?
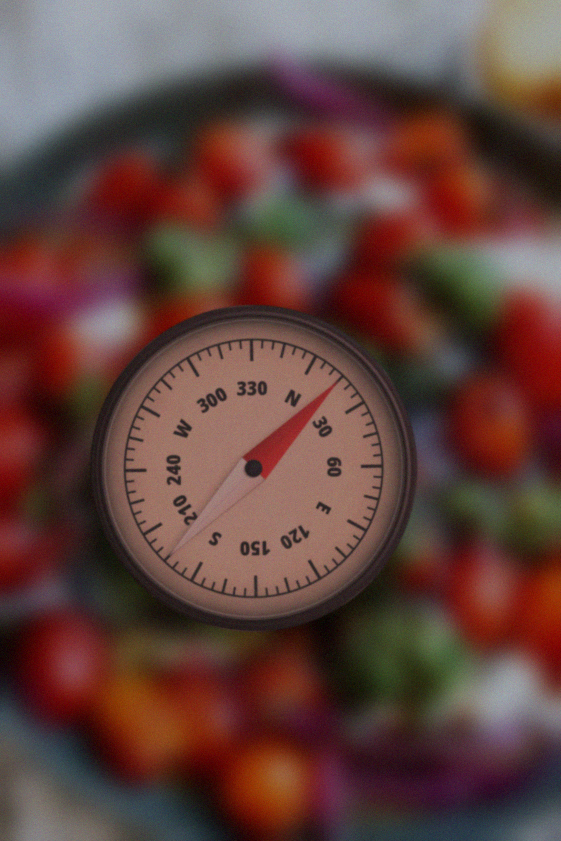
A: 15,°
